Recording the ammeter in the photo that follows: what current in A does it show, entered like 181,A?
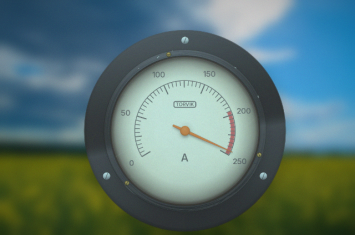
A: 245,A
